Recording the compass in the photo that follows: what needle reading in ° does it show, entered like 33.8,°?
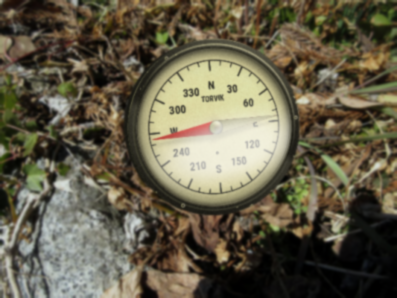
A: 265,°
